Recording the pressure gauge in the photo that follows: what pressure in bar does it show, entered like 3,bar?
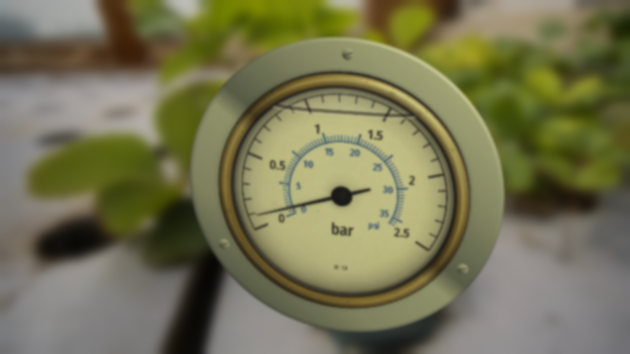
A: 0.1,bar
